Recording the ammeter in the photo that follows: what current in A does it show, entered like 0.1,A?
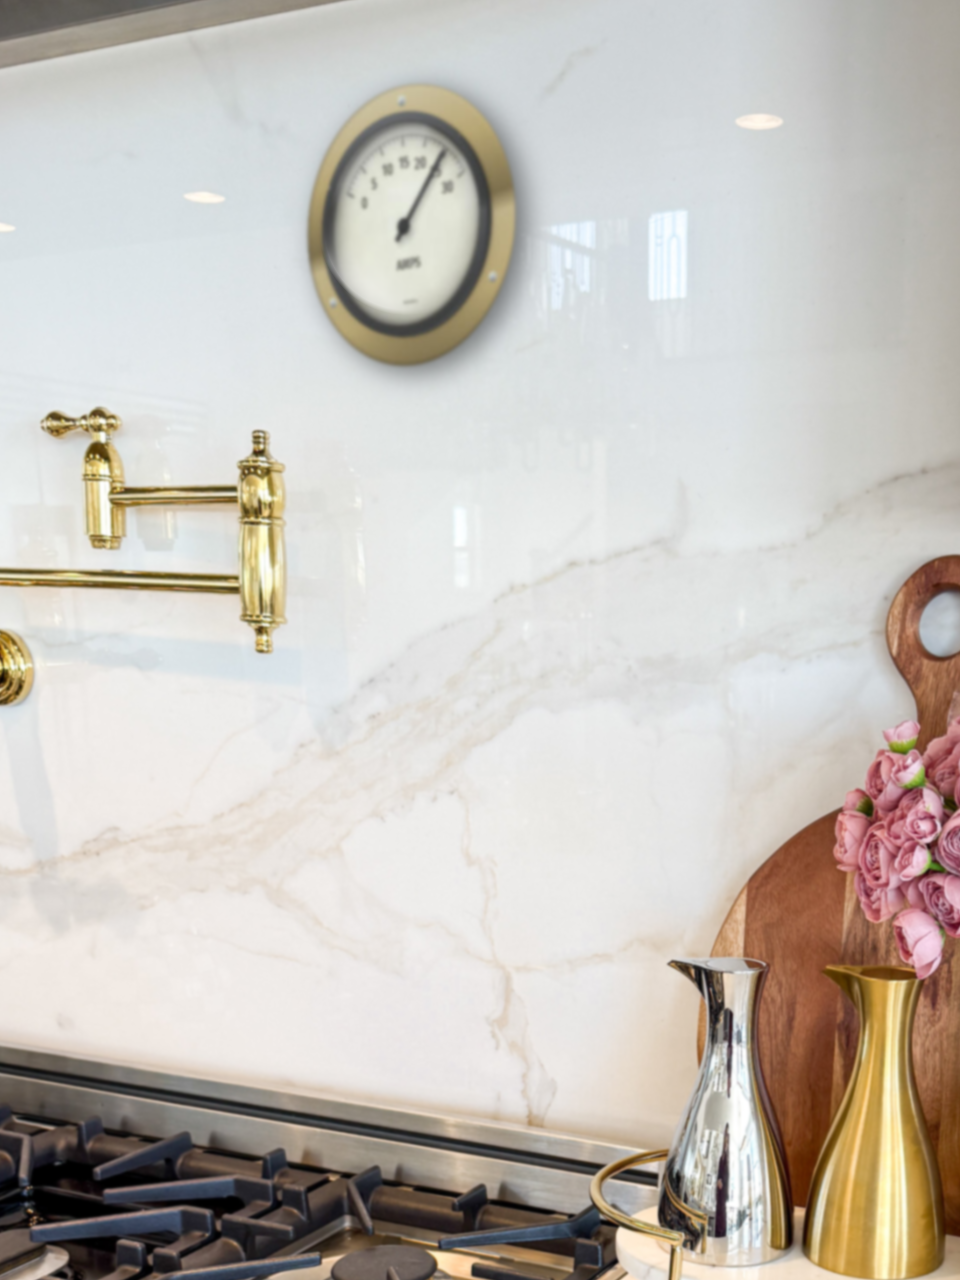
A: 25,A
